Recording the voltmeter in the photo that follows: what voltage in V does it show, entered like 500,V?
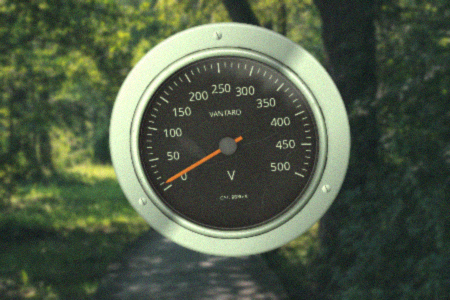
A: 10,V
